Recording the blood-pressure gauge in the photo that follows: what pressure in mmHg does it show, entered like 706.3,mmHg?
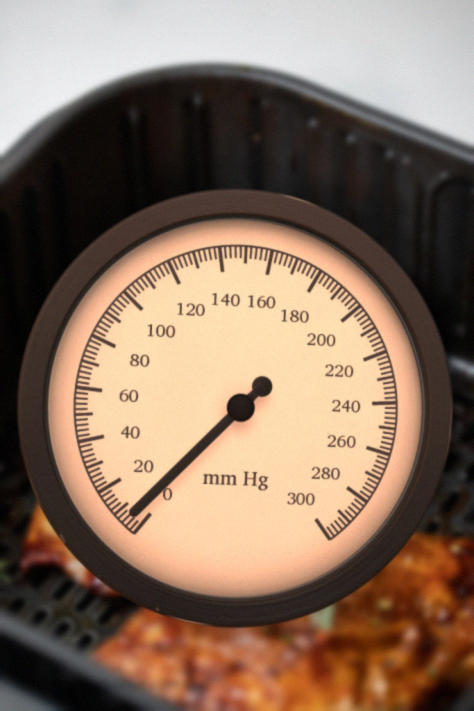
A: 6,mmHg
